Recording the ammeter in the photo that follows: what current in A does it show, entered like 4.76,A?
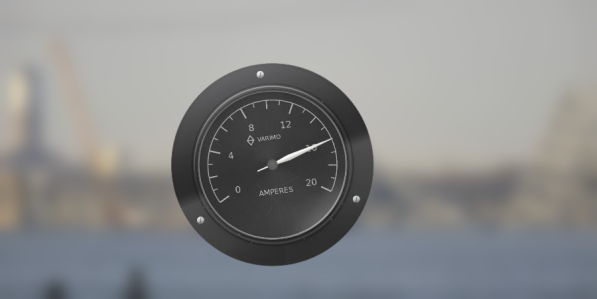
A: 16,A
